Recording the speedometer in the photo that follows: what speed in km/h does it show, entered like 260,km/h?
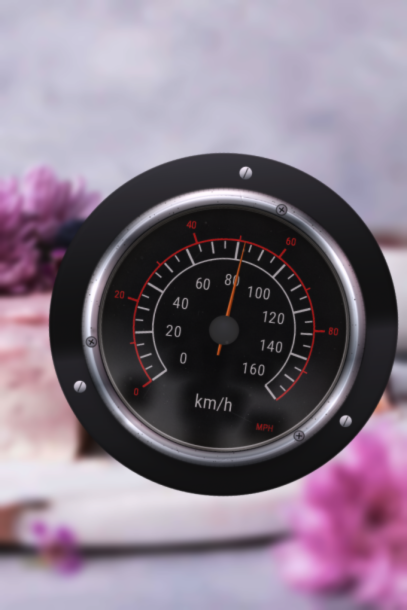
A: 82.5,km/h
